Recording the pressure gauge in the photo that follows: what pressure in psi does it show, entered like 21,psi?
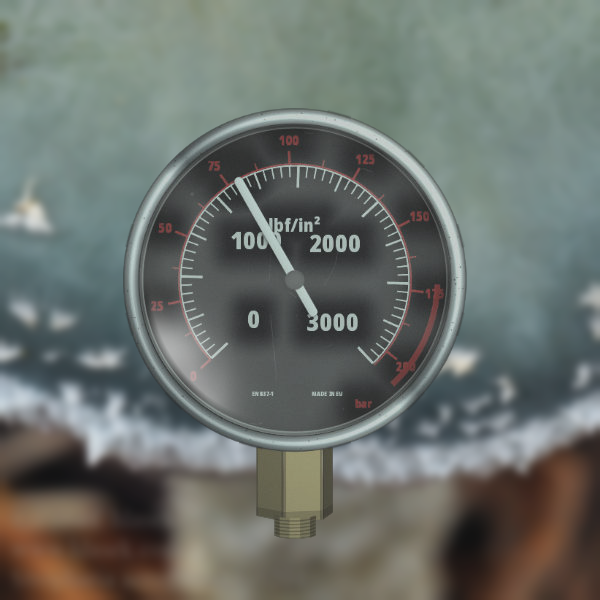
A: 1150,psi
